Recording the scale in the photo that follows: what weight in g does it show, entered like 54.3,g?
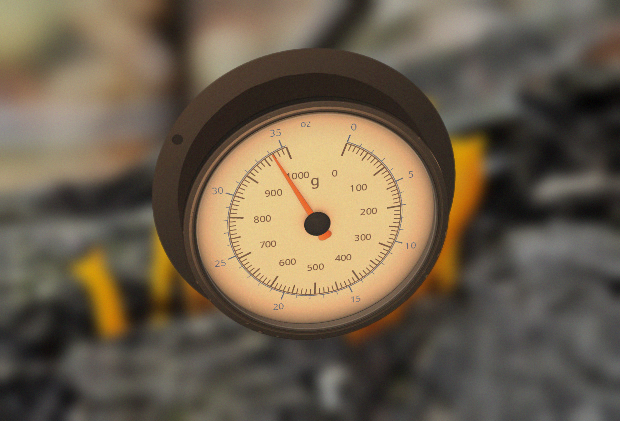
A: 970,g
